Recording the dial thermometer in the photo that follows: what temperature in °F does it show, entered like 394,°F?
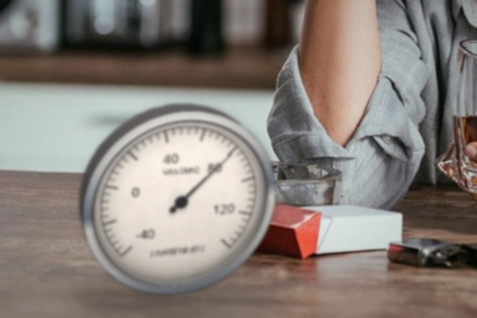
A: 80,°F
